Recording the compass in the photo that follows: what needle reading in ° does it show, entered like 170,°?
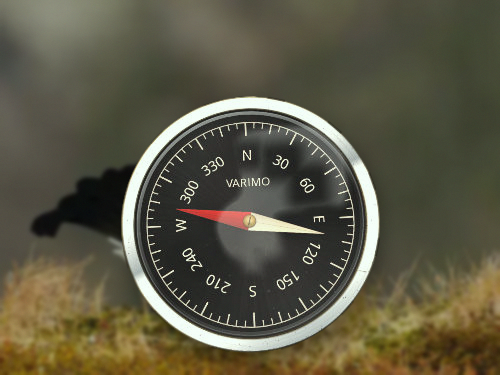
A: 282.5,°
